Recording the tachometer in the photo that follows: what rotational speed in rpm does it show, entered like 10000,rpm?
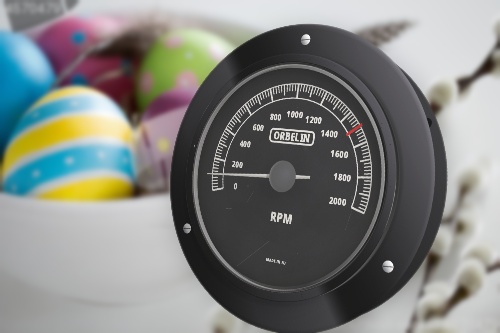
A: 100,rpm
